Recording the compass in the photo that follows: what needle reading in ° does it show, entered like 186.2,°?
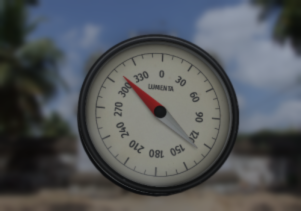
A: 310,°
